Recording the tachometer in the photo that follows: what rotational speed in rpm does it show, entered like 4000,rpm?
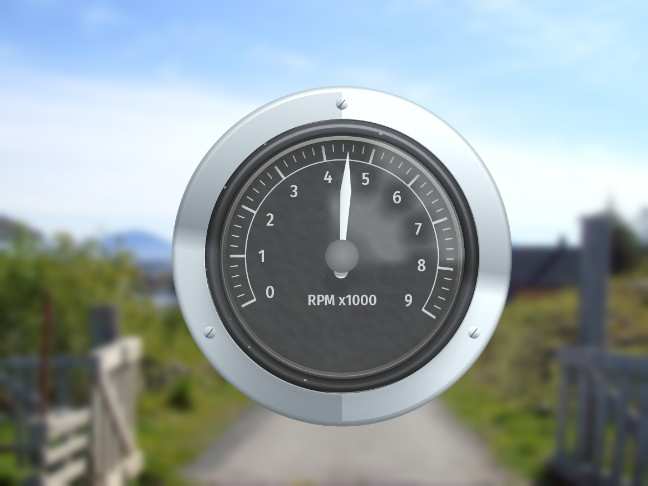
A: 4500,rpm
